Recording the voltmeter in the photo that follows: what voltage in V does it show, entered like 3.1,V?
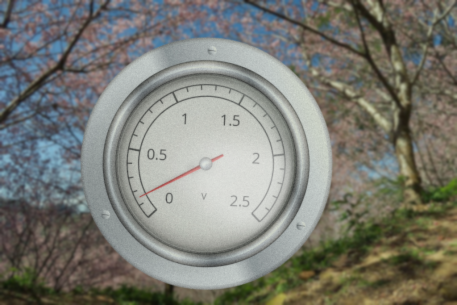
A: 0.15,V
